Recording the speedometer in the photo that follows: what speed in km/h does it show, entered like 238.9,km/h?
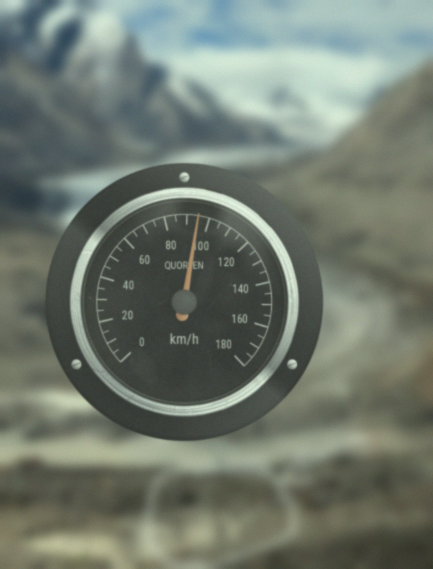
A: 95,km/h
